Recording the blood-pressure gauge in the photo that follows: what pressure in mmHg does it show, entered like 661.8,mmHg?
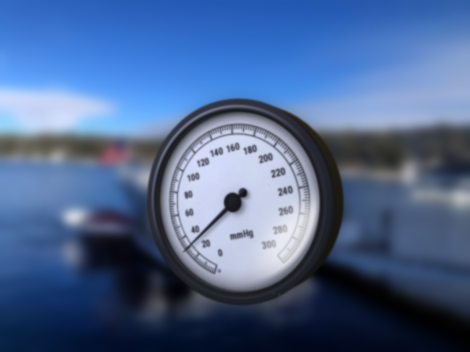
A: 30,mmHg
